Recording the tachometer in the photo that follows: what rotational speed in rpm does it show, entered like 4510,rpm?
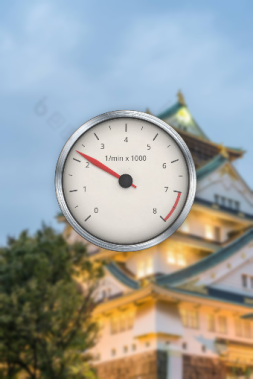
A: 2250,rpm
